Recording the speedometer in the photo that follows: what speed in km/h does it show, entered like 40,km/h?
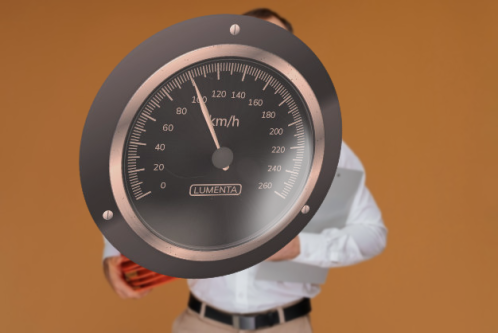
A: 100,km/h
